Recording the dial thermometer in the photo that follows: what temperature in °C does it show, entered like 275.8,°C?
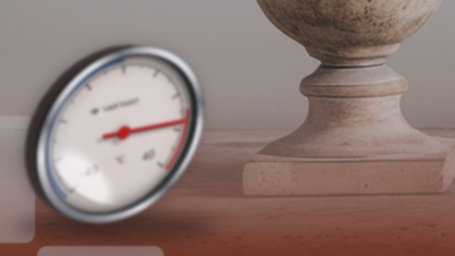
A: 27.5,°C
